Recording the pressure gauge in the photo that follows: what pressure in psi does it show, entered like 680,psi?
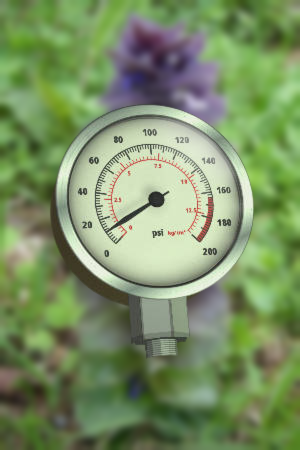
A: 10,psi
